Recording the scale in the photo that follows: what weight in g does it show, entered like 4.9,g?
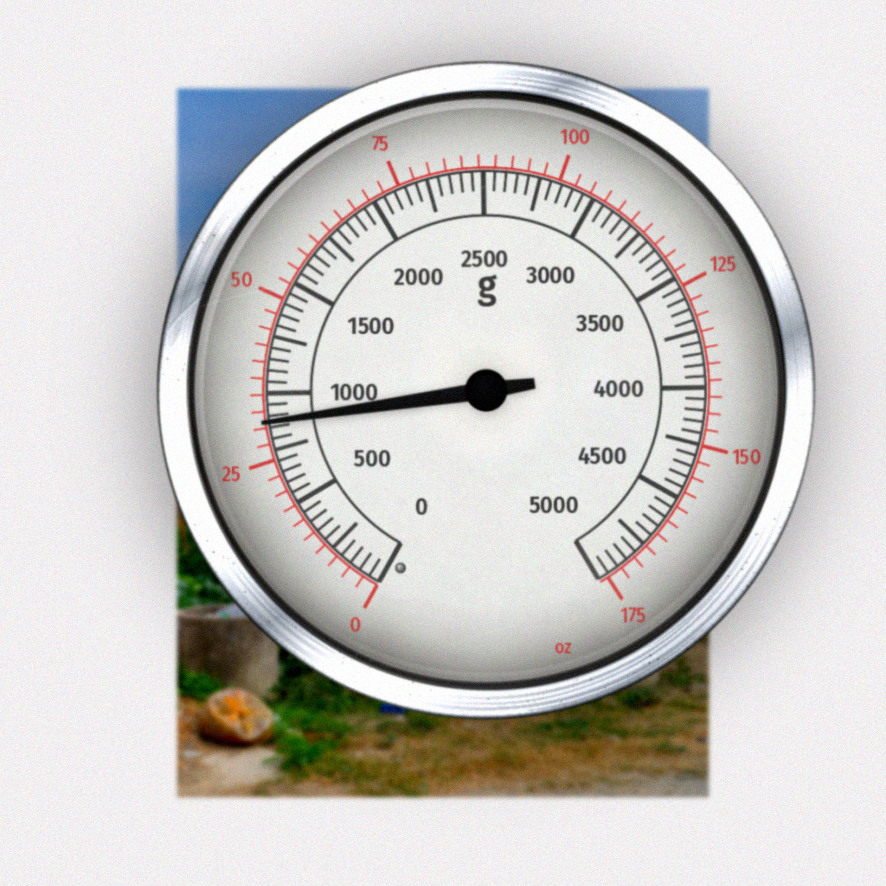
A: 875,g
